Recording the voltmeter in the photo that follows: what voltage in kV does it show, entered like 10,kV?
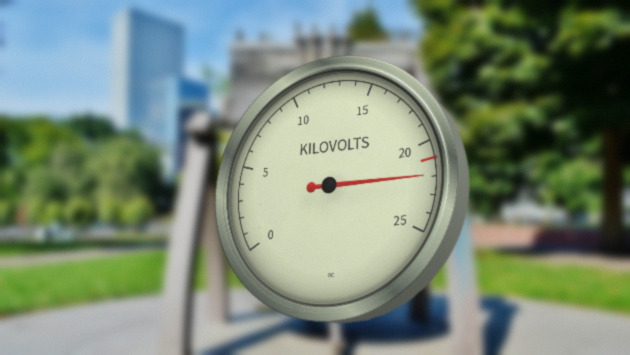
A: 22,kV
